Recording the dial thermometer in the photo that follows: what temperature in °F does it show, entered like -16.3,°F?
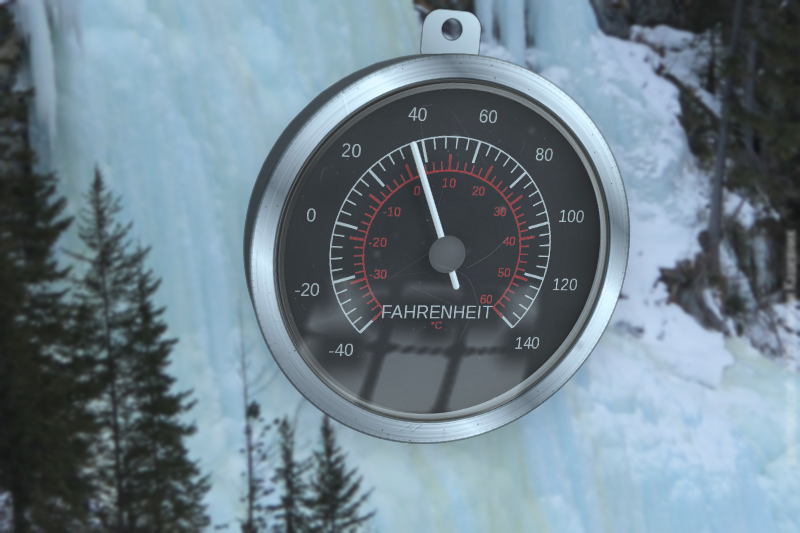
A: 36,°F
